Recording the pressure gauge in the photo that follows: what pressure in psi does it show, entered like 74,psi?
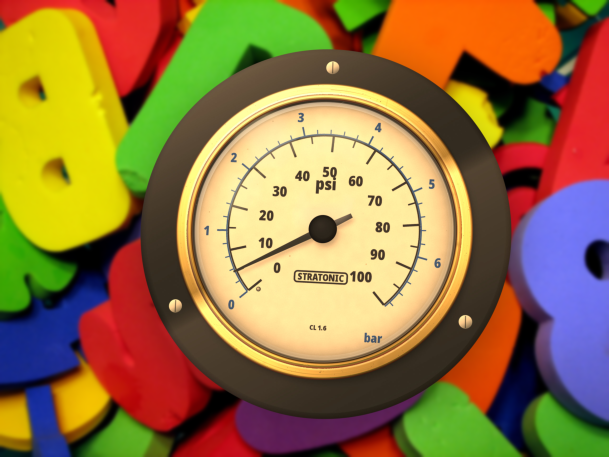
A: 5,psi
